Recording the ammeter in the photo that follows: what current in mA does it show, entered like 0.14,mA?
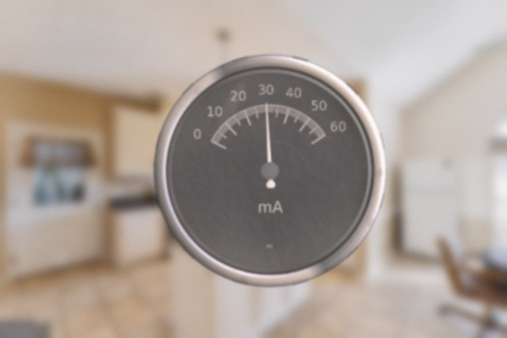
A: 30,mA
